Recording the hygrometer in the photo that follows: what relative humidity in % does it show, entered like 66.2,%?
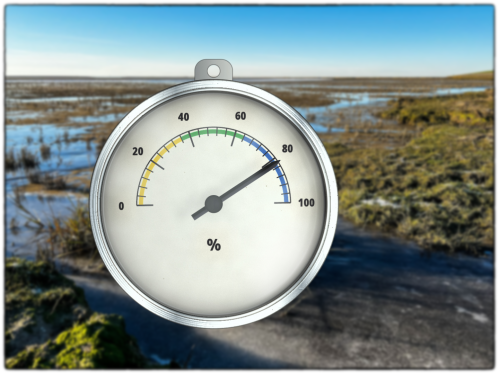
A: 82,%
